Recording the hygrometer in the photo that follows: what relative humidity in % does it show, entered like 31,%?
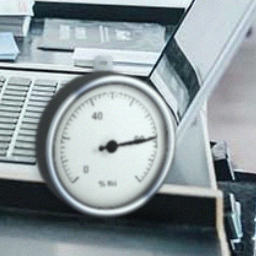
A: 80,%
